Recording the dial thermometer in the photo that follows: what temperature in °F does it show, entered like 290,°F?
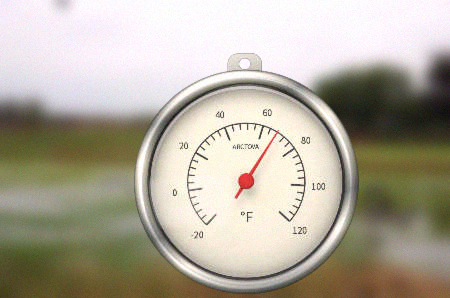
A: 68,°F
